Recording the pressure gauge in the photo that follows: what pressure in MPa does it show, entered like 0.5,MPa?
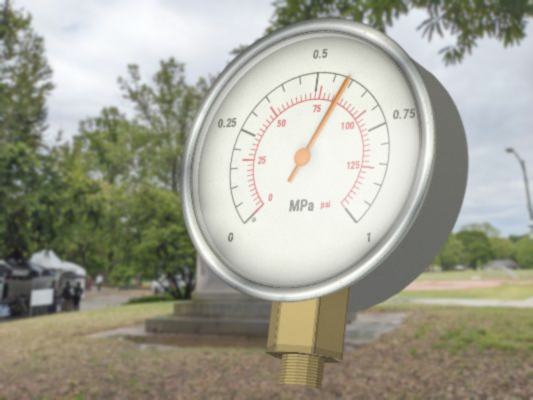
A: 0.6,MPa
